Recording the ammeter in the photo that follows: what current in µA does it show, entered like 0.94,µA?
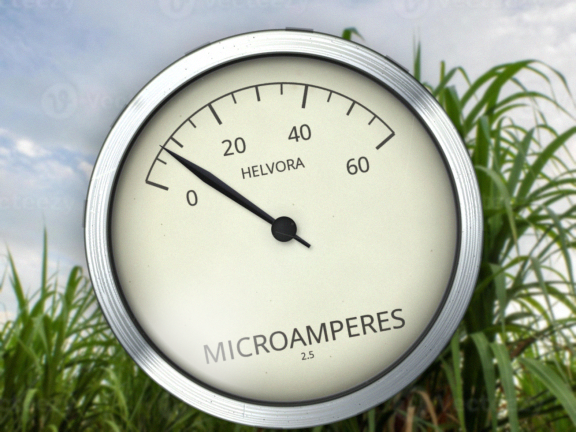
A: 7.5,µA
